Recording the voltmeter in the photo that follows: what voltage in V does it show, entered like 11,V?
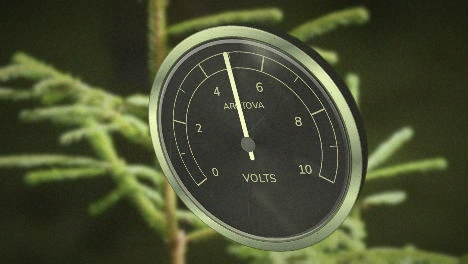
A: 5,V
